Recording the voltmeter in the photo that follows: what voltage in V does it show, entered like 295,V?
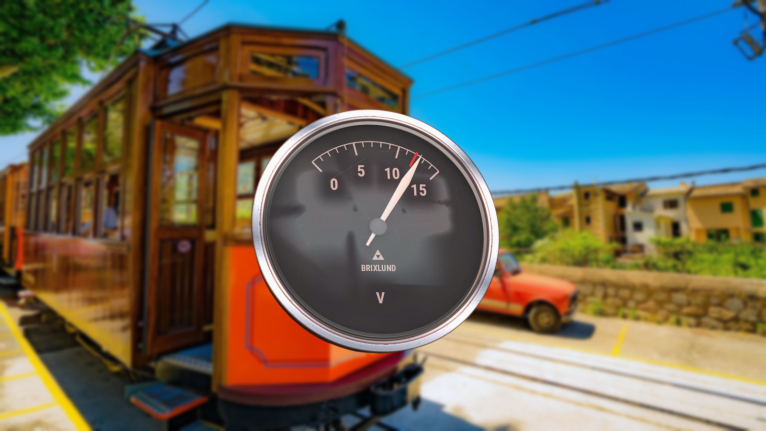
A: 12.5,V
